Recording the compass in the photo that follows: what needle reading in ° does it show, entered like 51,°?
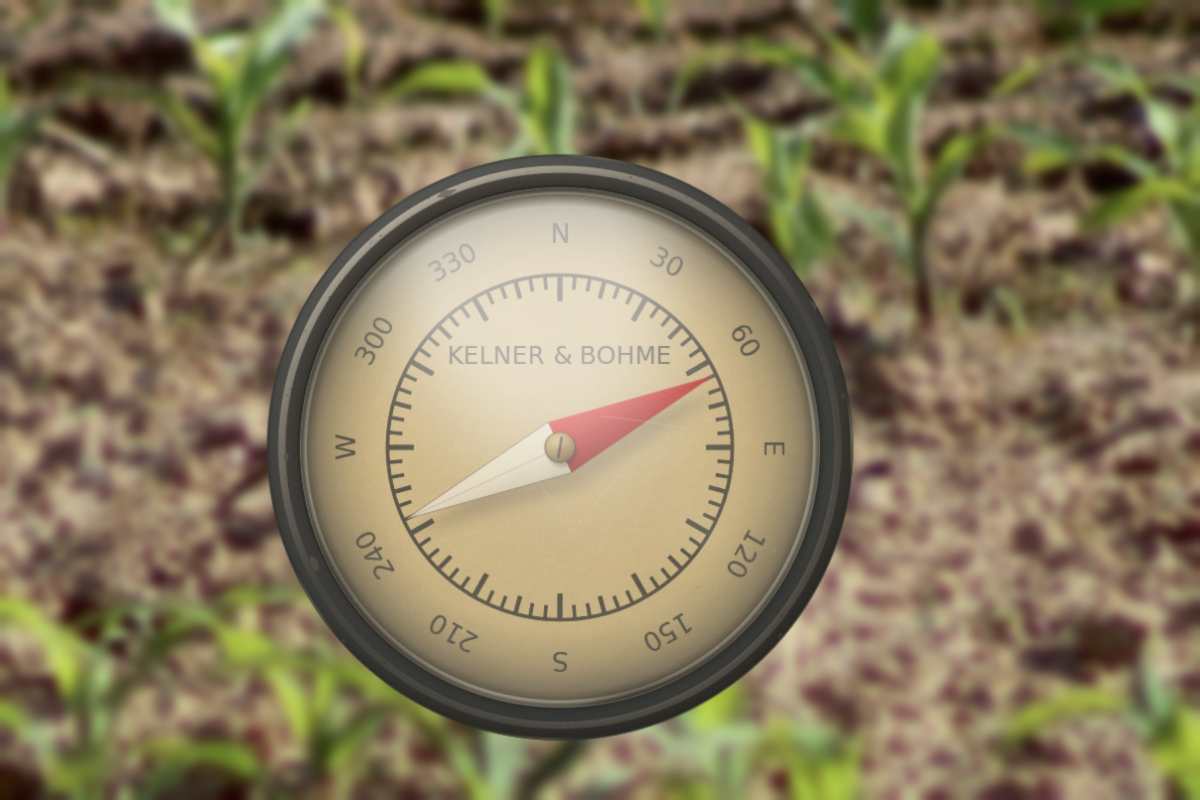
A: 65,°
